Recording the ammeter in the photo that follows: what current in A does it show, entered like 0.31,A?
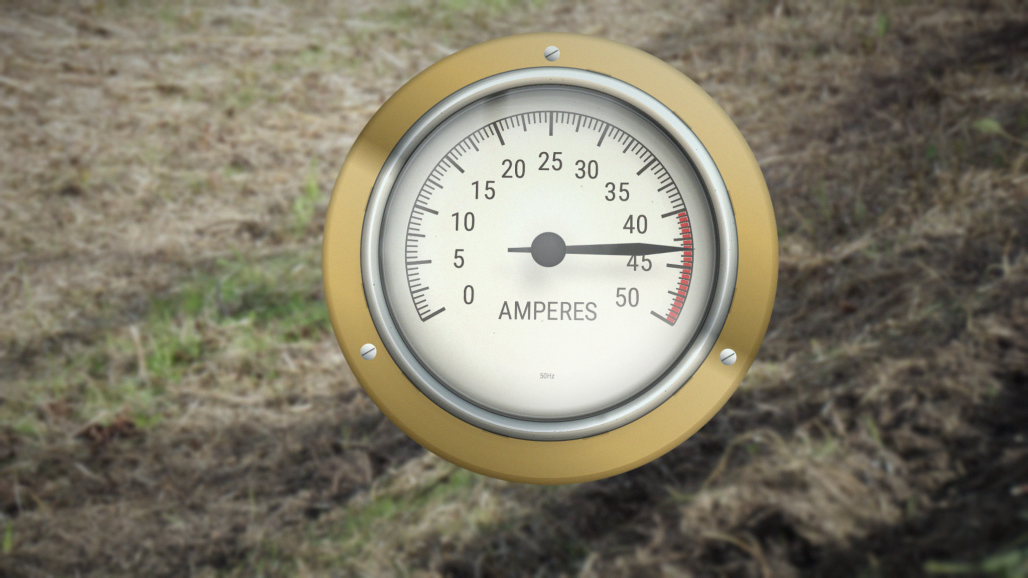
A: 43.5,A
